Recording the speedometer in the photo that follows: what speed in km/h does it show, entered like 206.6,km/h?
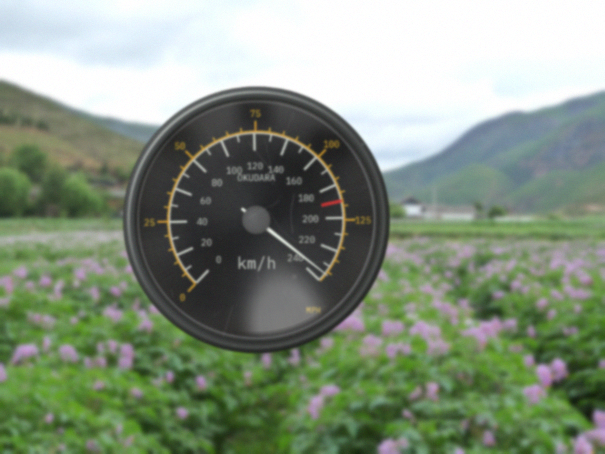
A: 235,km/h
